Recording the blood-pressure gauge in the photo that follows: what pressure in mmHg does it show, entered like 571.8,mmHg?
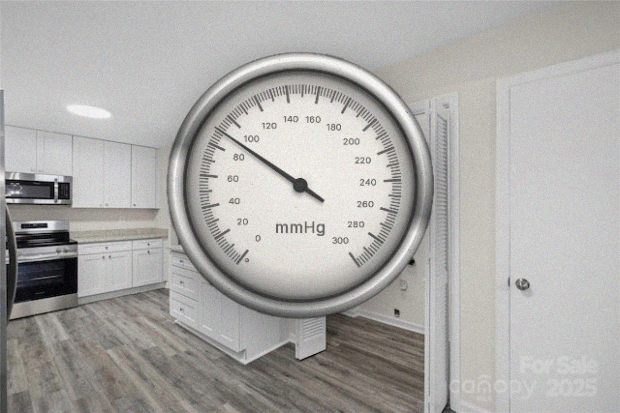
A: 90,mmHg
